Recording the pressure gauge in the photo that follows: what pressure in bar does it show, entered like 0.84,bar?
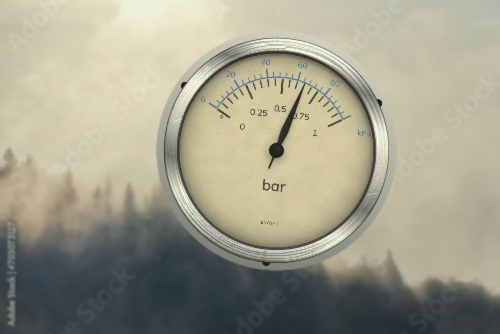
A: 0.65,bar
